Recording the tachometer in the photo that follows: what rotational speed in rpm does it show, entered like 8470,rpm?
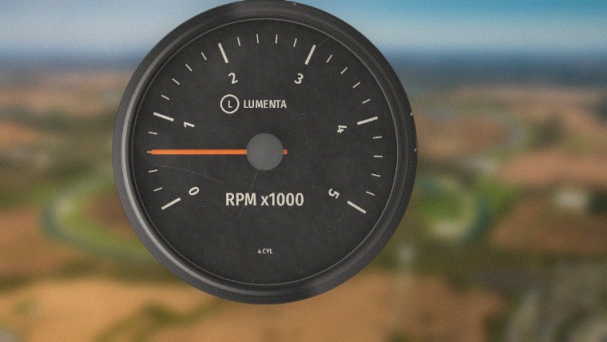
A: 600,rpm
